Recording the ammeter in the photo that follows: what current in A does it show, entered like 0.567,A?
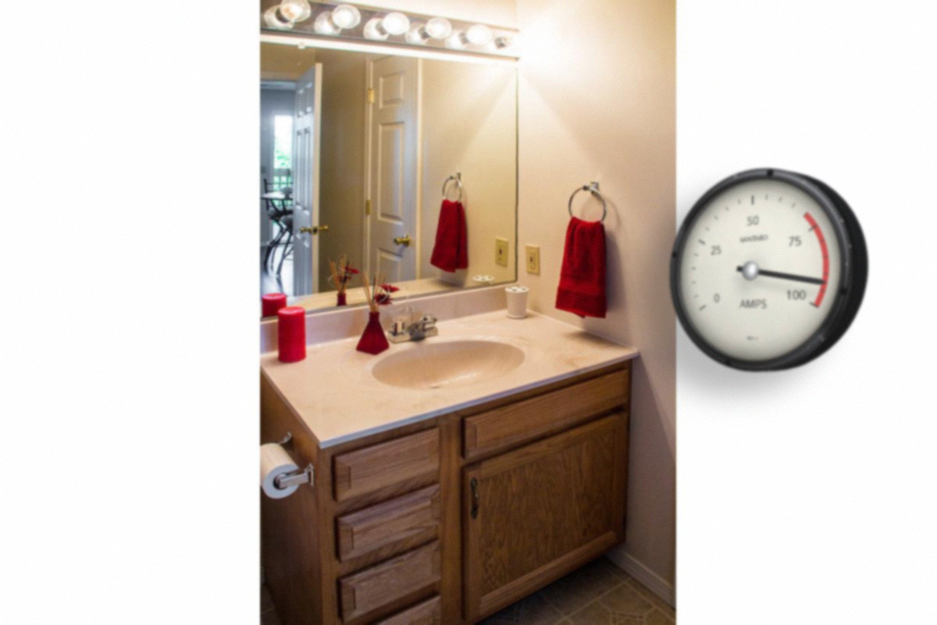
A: 92.5,A
